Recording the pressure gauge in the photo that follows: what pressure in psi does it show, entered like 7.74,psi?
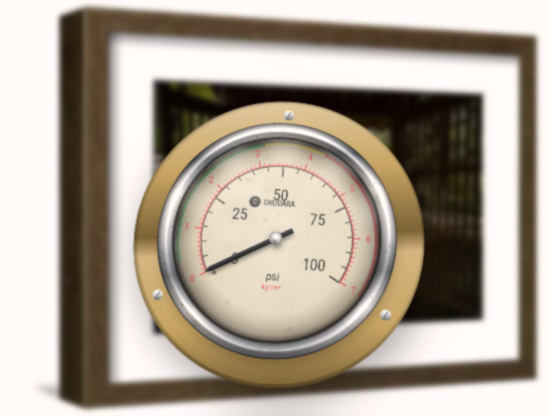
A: 0,psi
